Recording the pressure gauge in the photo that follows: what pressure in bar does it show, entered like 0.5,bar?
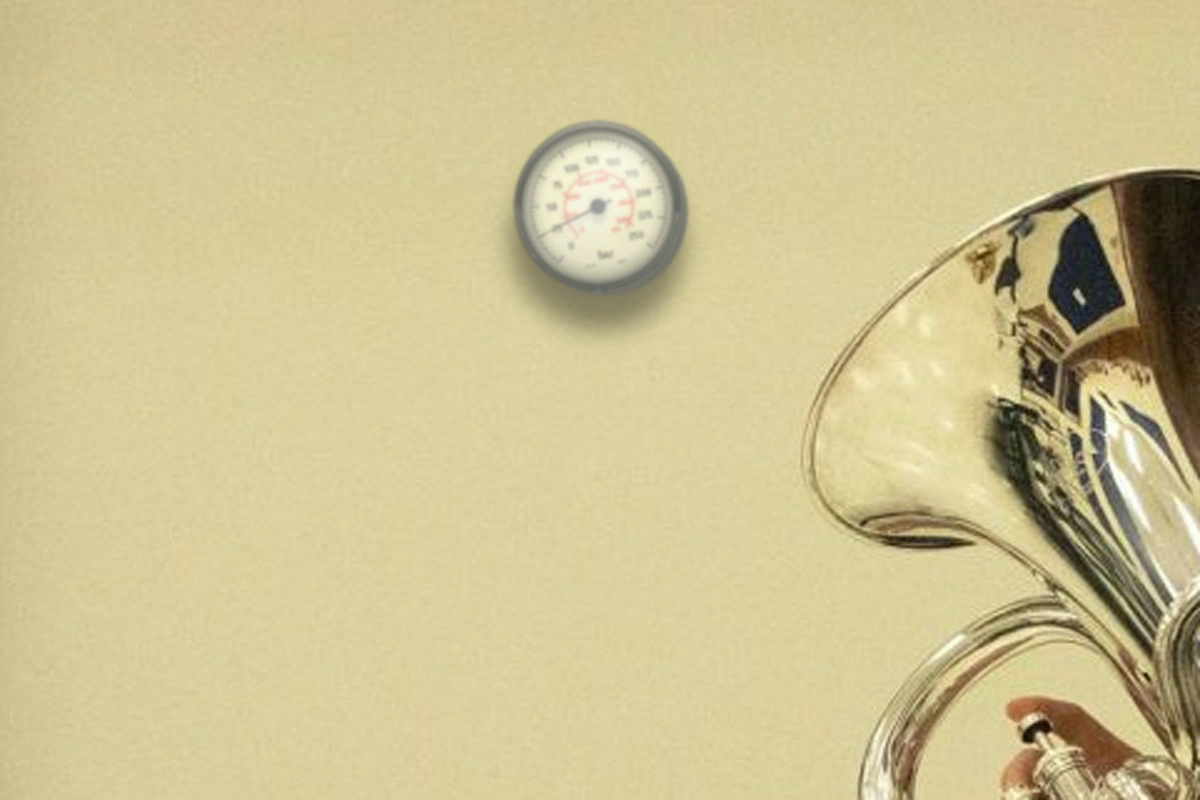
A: 25,bar
